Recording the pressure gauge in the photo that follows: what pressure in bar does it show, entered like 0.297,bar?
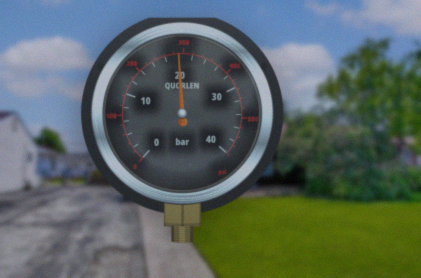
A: 20,bar
